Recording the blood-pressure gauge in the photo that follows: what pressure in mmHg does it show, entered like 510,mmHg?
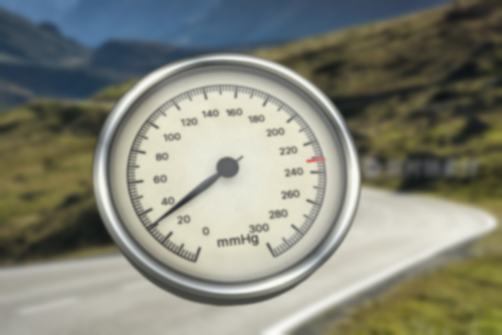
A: 30,mmHg
